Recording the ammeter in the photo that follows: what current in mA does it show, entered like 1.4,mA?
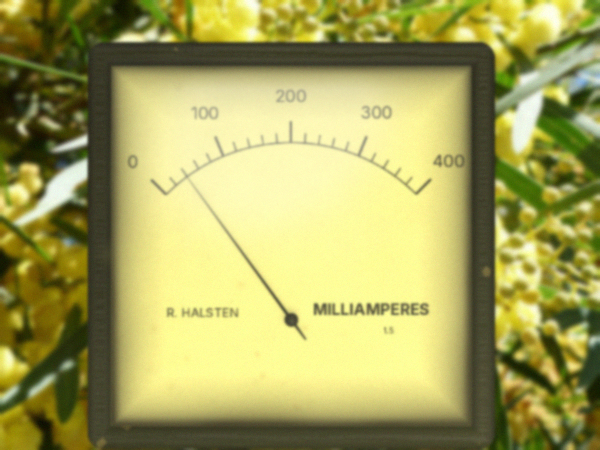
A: 40,mA
